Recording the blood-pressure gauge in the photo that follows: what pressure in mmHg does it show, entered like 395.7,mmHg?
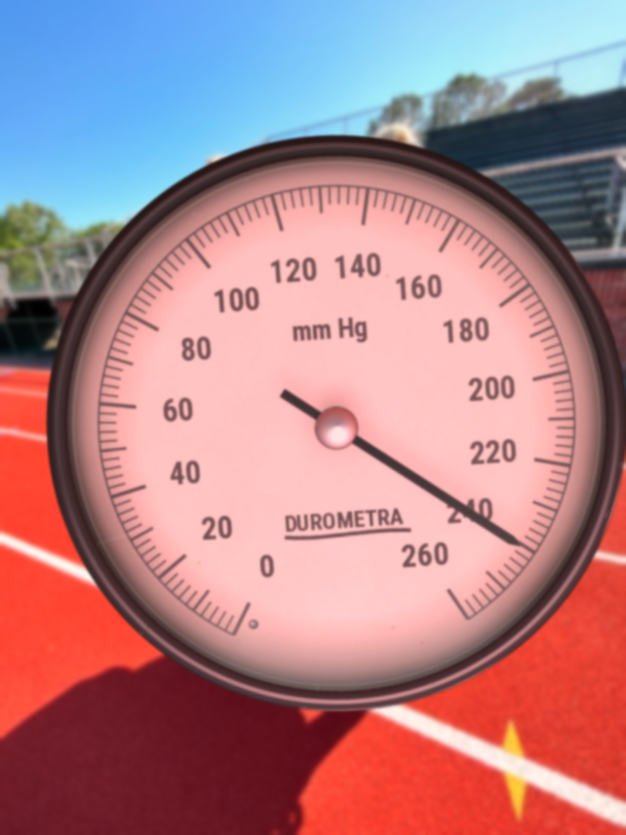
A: 240,mmHg
